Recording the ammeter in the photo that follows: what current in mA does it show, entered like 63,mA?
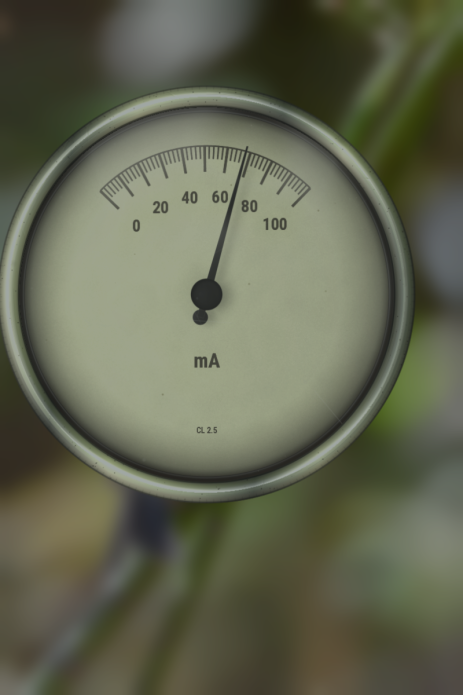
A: 68,mA
